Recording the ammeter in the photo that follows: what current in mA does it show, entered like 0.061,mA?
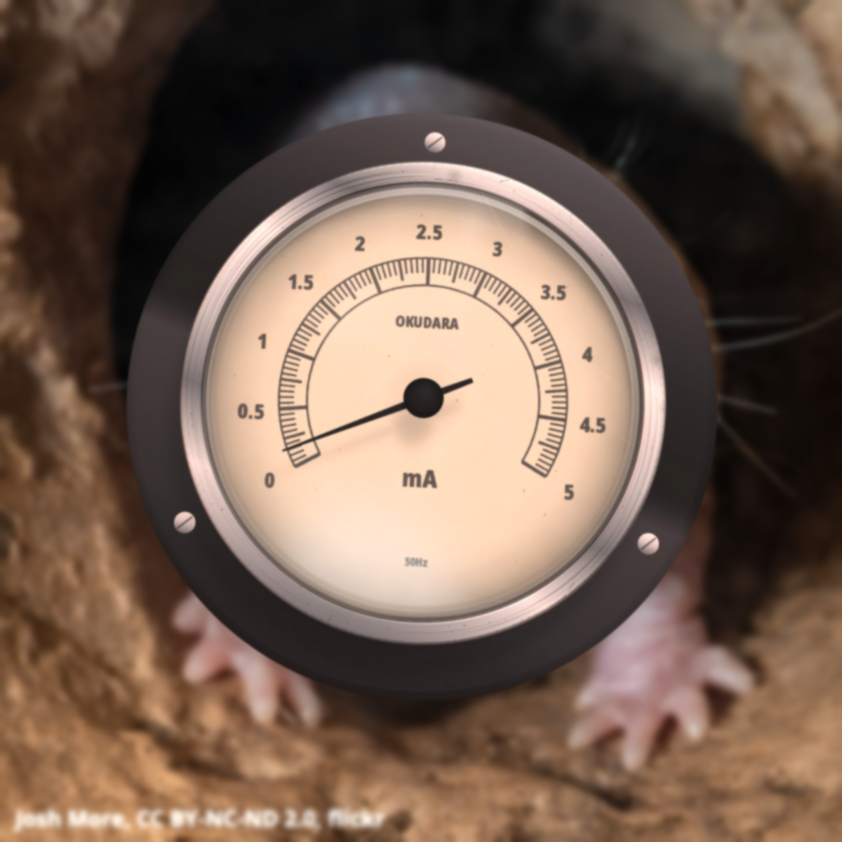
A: 0.15,mA
